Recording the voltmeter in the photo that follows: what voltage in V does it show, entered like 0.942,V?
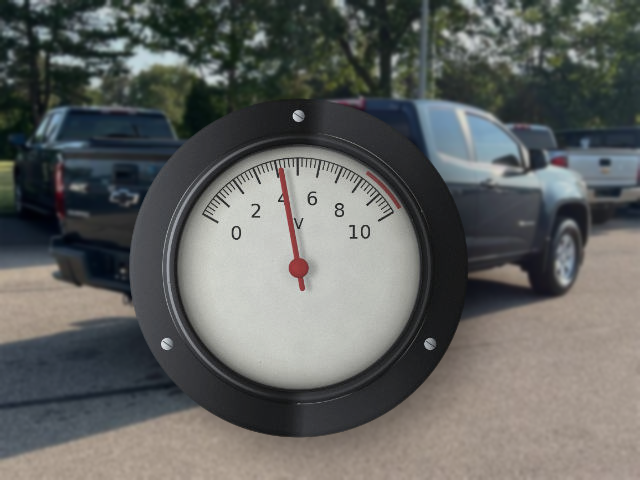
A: 4.2,V
